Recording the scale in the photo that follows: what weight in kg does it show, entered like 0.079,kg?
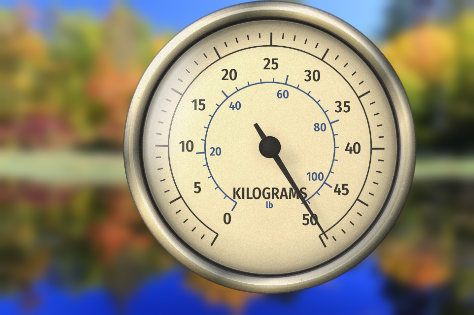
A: 49.5,kg
